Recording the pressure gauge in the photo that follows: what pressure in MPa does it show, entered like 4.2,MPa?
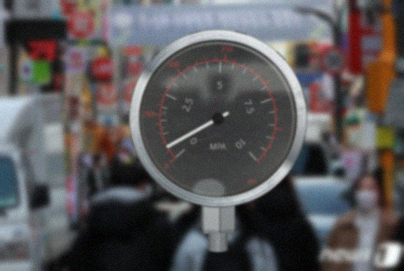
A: 0.5,MPa
